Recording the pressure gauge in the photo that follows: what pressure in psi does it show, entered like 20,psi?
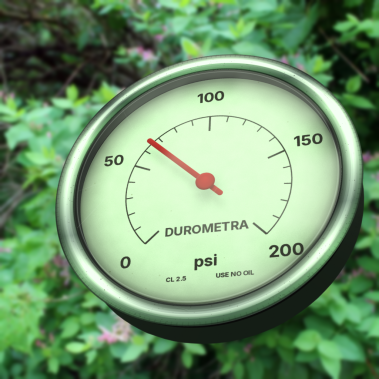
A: 65,psi
